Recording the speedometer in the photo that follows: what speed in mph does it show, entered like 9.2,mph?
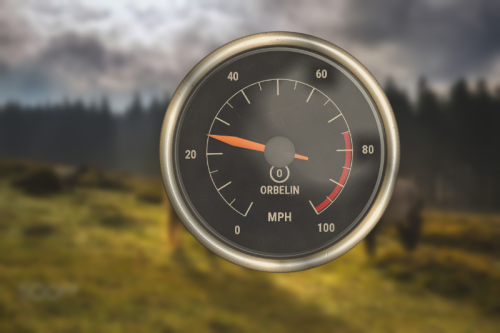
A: 25,mph
